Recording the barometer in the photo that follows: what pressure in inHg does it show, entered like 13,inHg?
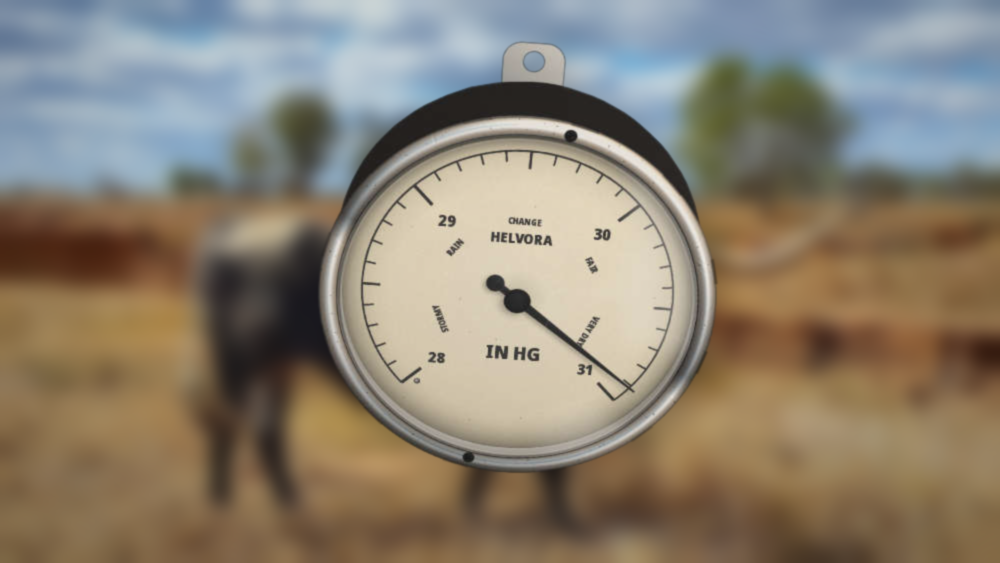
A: 30.9,inHg
